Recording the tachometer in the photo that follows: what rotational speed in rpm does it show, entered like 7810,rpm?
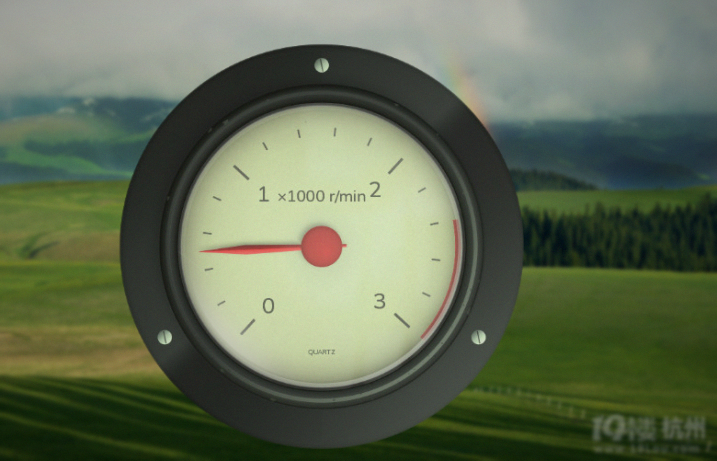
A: 500,rpm
